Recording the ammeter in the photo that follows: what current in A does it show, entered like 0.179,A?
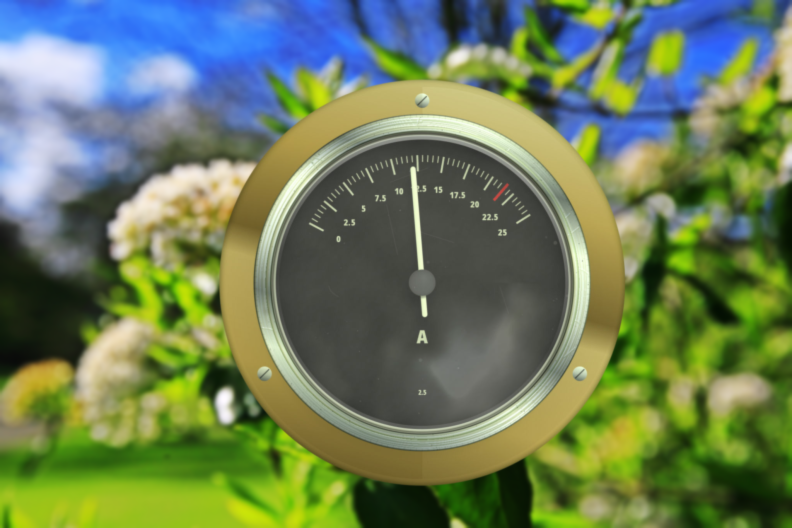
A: 12,A
